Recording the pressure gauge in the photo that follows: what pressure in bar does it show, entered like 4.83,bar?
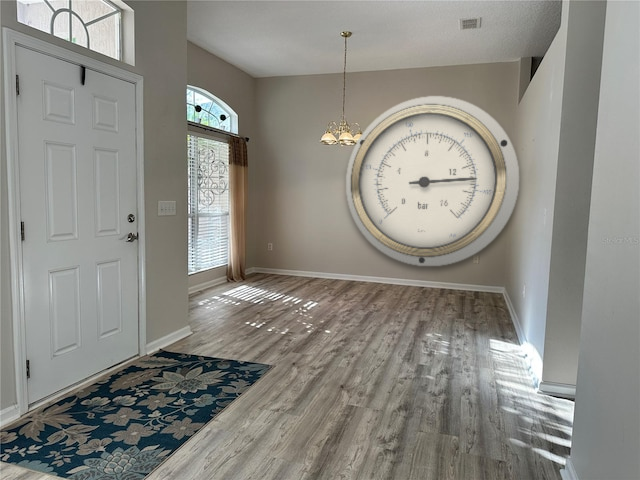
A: 13,bar
